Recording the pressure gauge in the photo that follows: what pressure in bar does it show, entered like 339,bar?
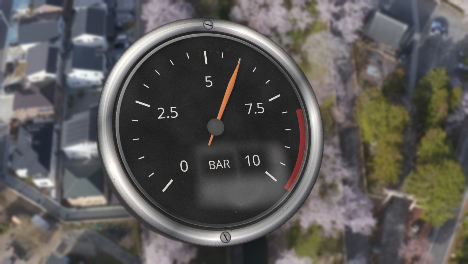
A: 6,bar
